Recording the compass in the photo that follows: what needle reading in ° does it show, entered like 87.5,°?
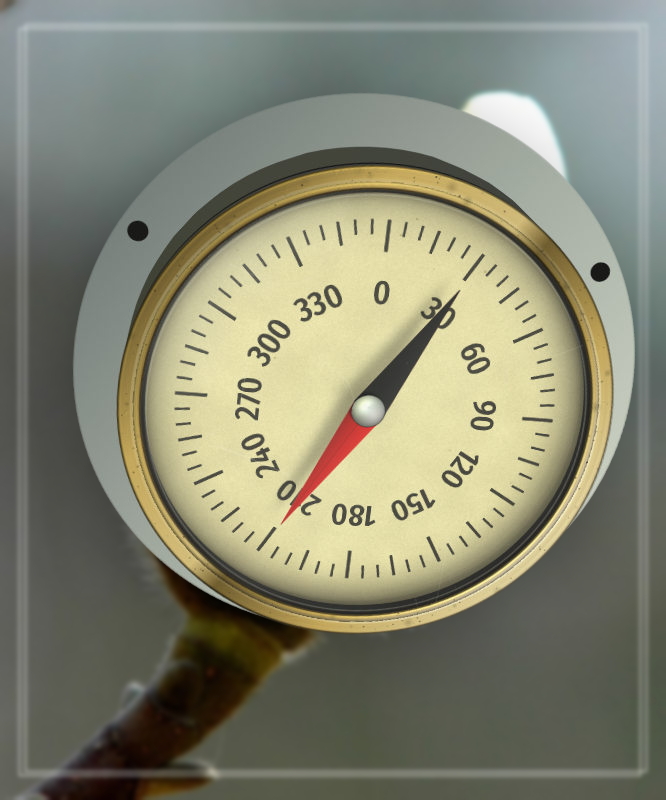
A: 210,°
